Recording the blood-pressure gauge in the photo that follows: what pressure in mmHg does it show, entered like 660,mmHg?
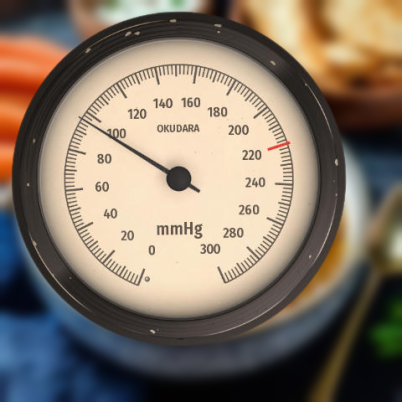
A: 96,mmHg
